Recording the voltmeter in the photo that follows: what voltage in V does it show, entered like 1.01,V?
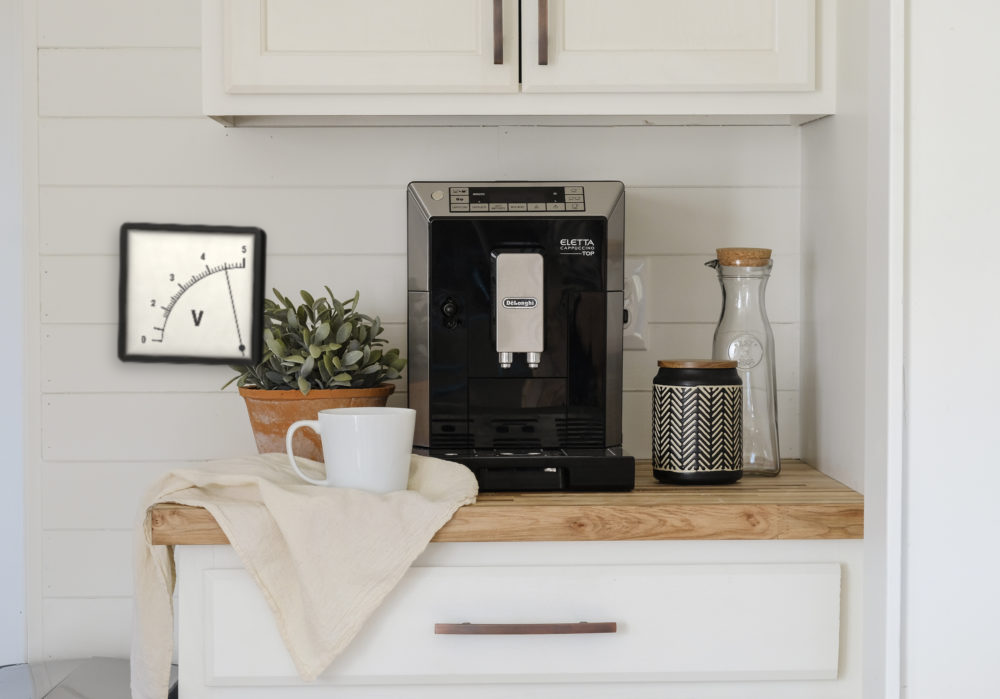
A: 4.5,V
